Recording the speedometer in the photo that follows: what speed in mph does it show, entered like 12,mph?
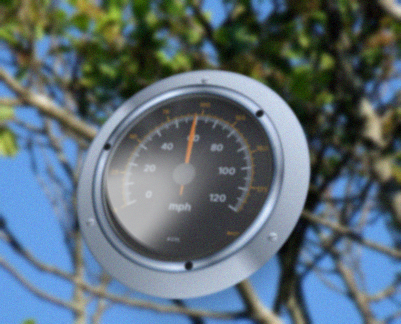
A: 60,mph
